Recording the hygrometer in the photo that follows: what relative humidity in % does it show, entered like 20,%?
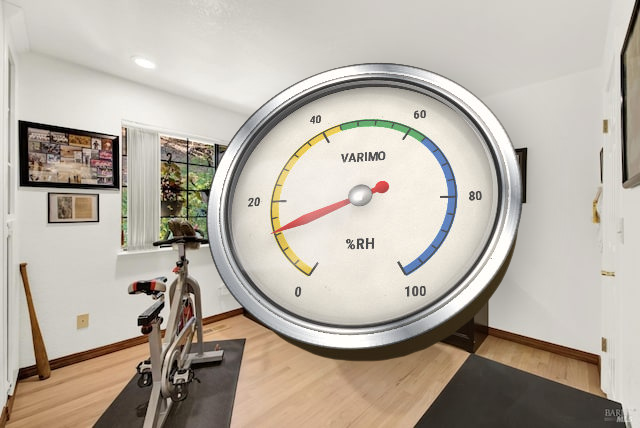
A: 12,%
